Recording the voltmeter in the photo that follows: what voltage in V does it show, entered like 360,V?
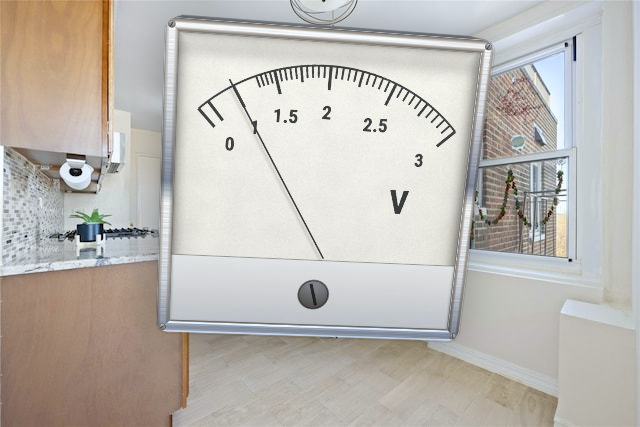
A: 1,V
